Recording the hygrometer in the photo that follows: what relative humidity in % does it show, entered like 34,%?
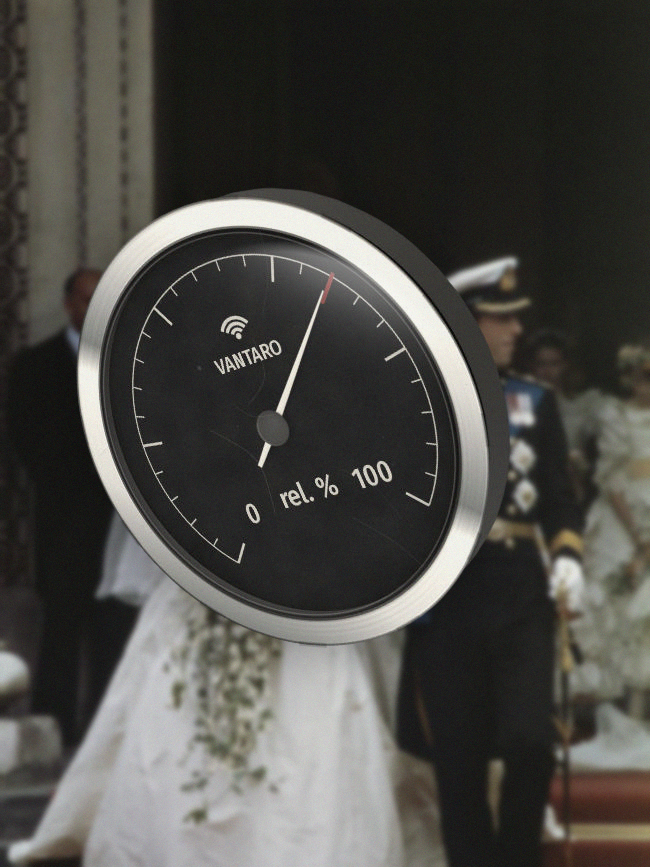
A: 68,%
